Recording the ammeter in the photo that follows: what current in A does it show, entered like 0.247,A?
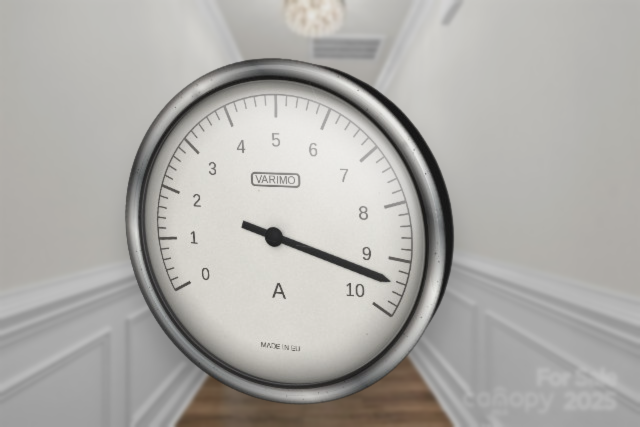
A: 9.4,A
